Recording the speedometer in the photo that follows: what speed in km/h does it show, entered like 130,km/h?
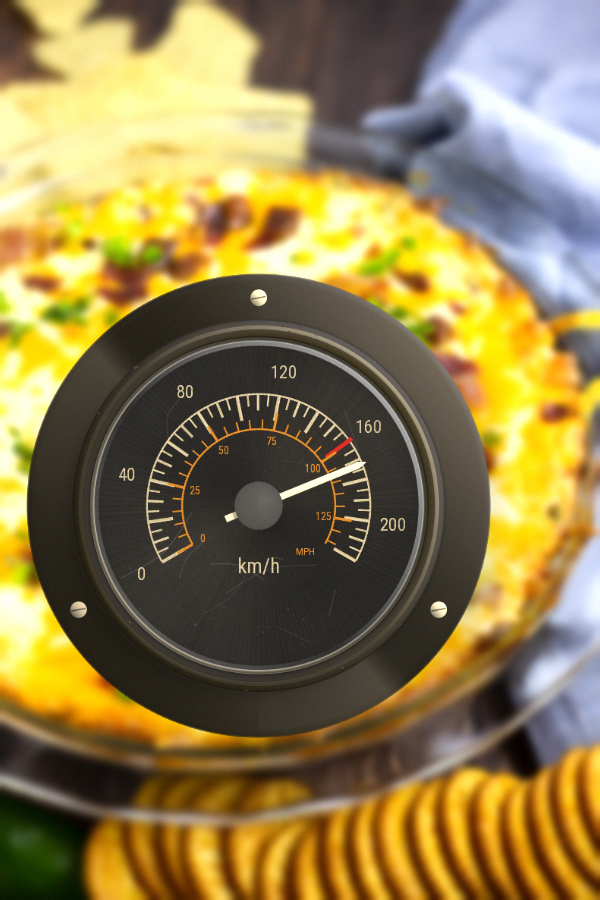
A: 172.5,km/h
